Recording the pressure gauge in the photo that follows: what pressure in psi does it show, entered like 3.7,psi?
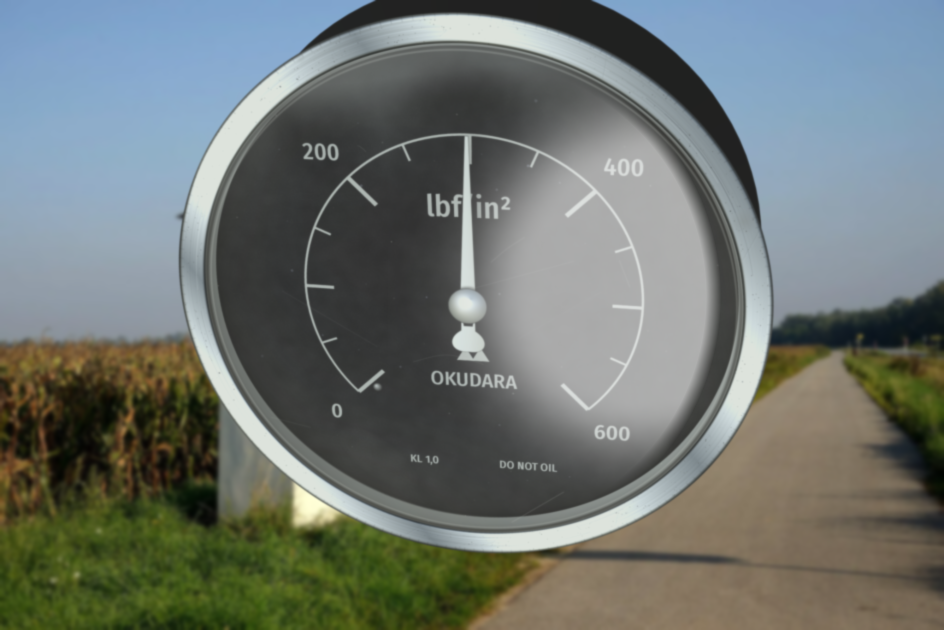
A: 300,psi
